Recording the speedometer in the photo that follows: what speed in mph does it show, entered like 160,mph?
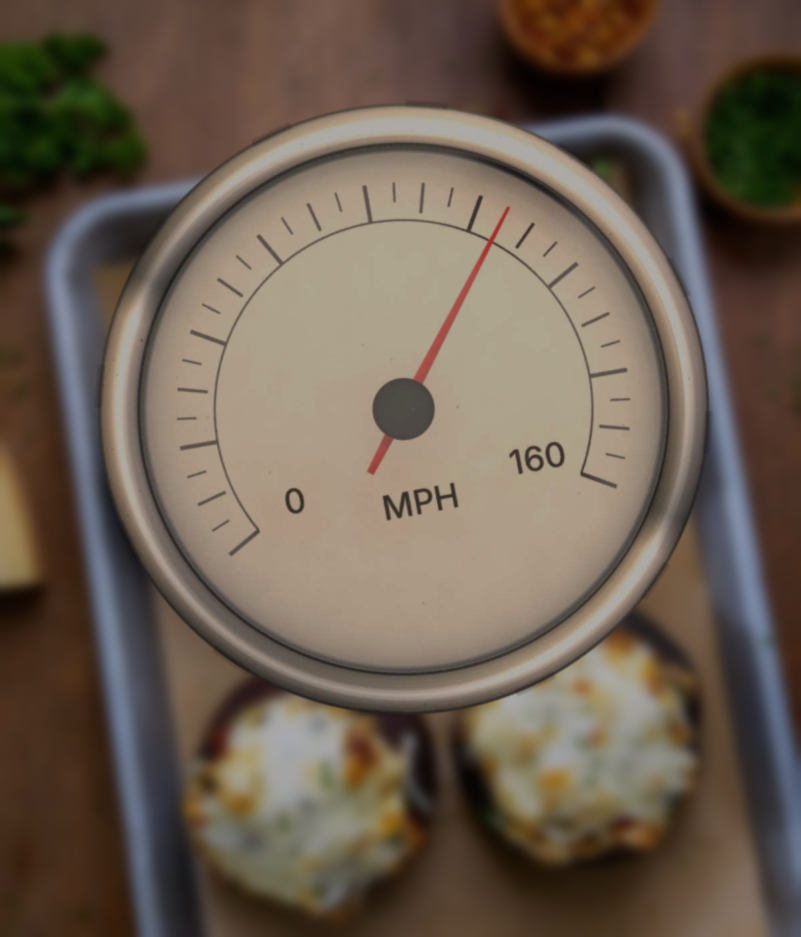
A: 105,mph
